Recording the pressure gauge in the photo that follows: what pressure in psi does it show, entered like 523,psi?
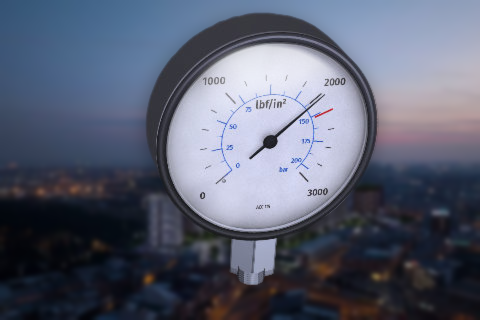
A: 2000,psi
